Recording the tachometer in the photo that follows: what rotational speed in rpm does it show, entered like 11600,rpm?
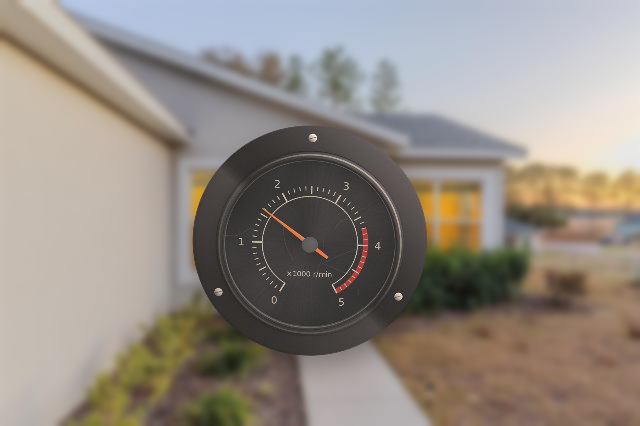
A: 1600,rpm
